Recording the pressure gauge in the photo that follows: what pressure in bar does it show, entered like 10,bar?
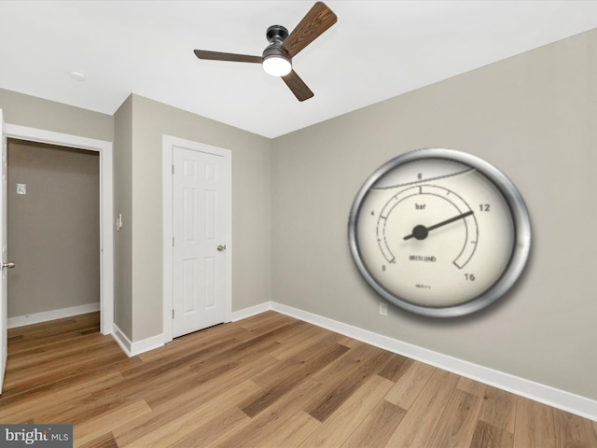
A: 12,bar
